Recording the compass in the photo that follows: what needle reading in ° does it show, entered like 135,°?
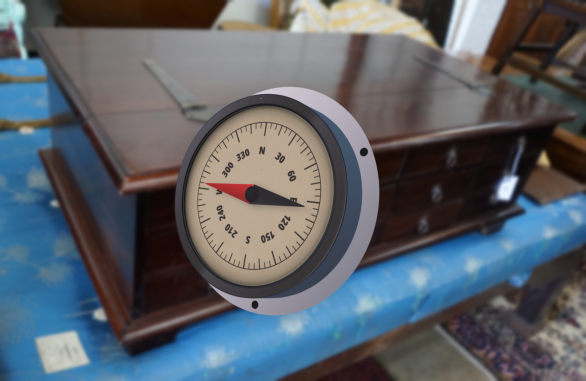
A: 275,°
